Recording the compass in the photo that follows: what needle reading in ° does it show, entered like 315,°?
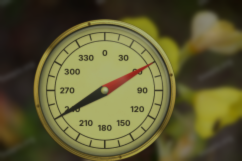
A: 60,°
